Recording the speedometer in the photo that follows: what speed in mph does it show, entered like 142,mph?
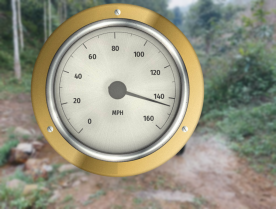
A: 145,mph
